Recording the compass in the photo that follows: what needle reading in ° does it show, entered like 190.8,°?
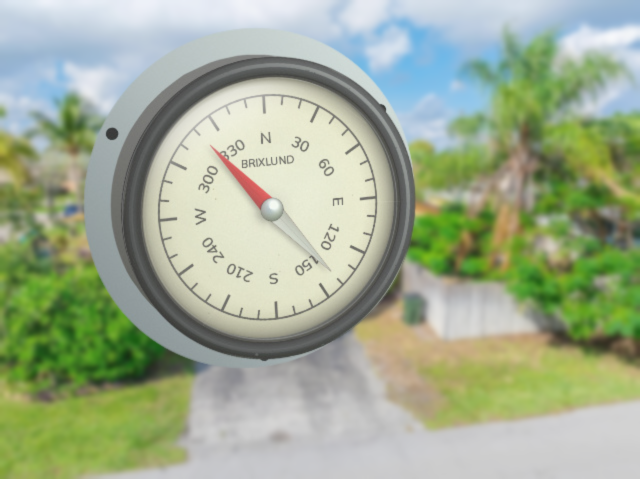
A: 320,°
